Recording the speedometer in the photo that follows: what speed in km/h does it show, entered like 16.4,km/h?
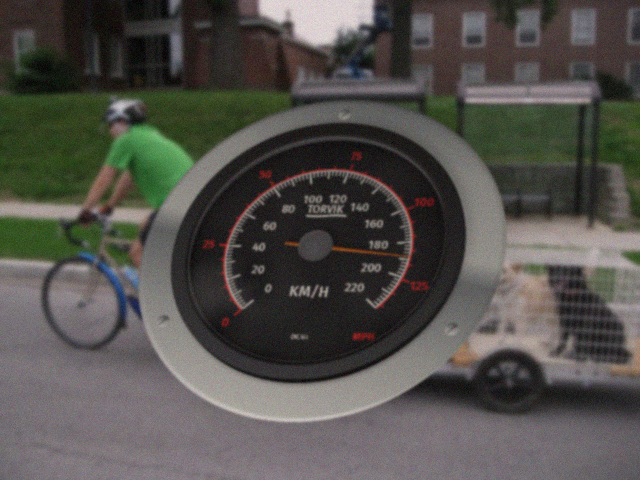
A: 190,km/h
